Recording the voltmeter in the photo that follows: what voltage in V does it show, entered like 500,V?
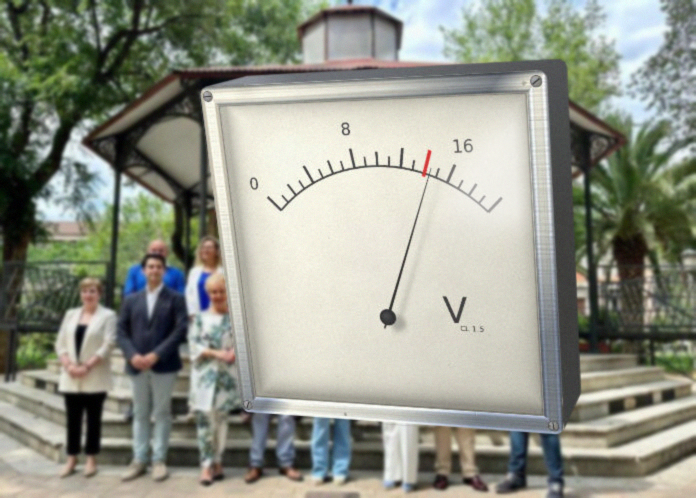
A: 14.5,V
